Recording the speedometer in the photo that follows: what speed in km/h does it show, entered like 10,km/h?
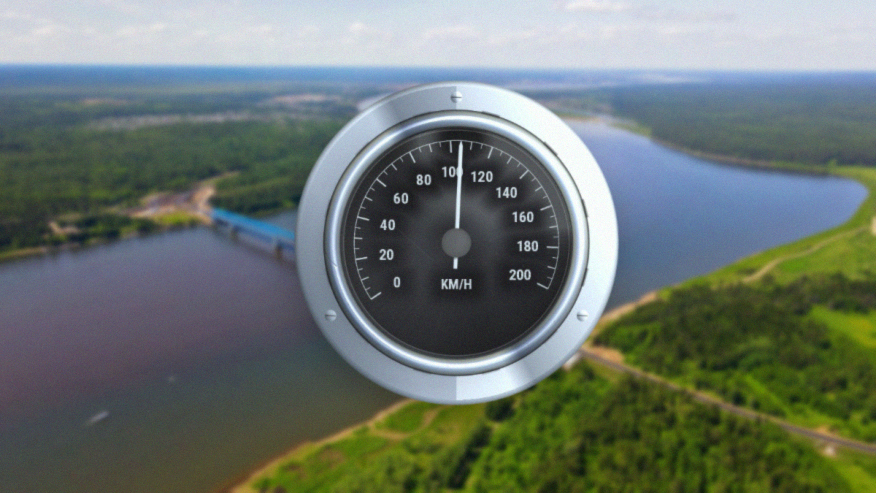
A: 105,km/h
